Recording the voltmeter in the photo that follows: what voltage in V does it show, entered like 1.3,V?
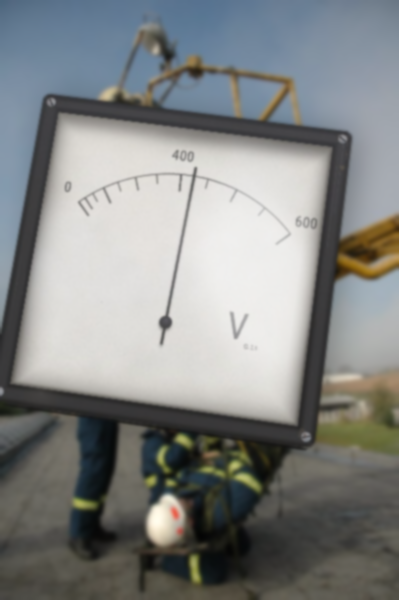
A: 425,V
